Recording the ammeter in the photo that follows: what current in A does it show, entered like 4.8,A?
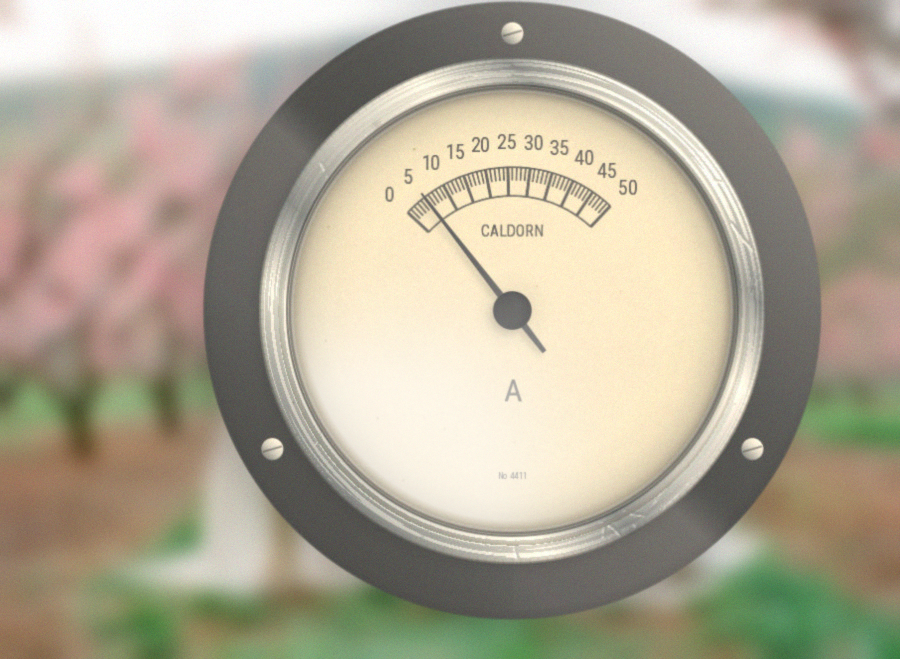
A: 5,A
